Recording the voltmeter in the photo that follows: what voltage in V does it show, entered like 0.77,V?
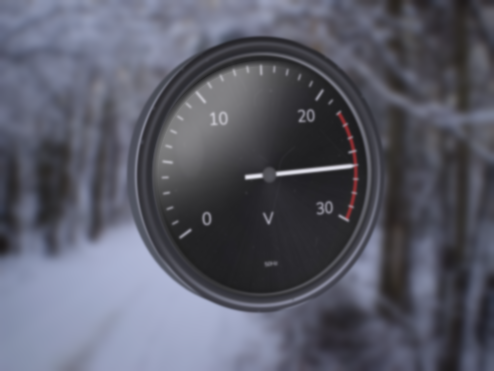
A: 26,V
